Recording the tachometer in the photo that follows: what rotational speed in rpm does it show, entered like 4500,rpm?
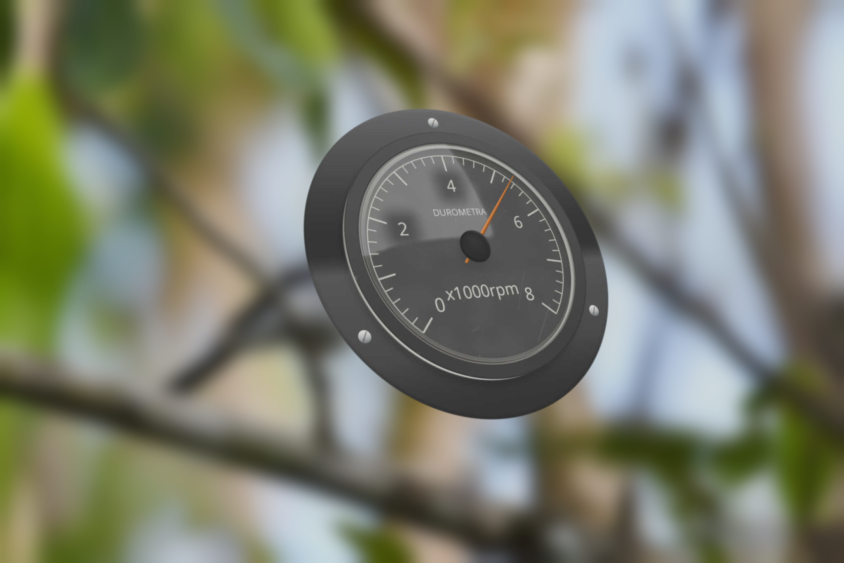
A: 5300,rpm
